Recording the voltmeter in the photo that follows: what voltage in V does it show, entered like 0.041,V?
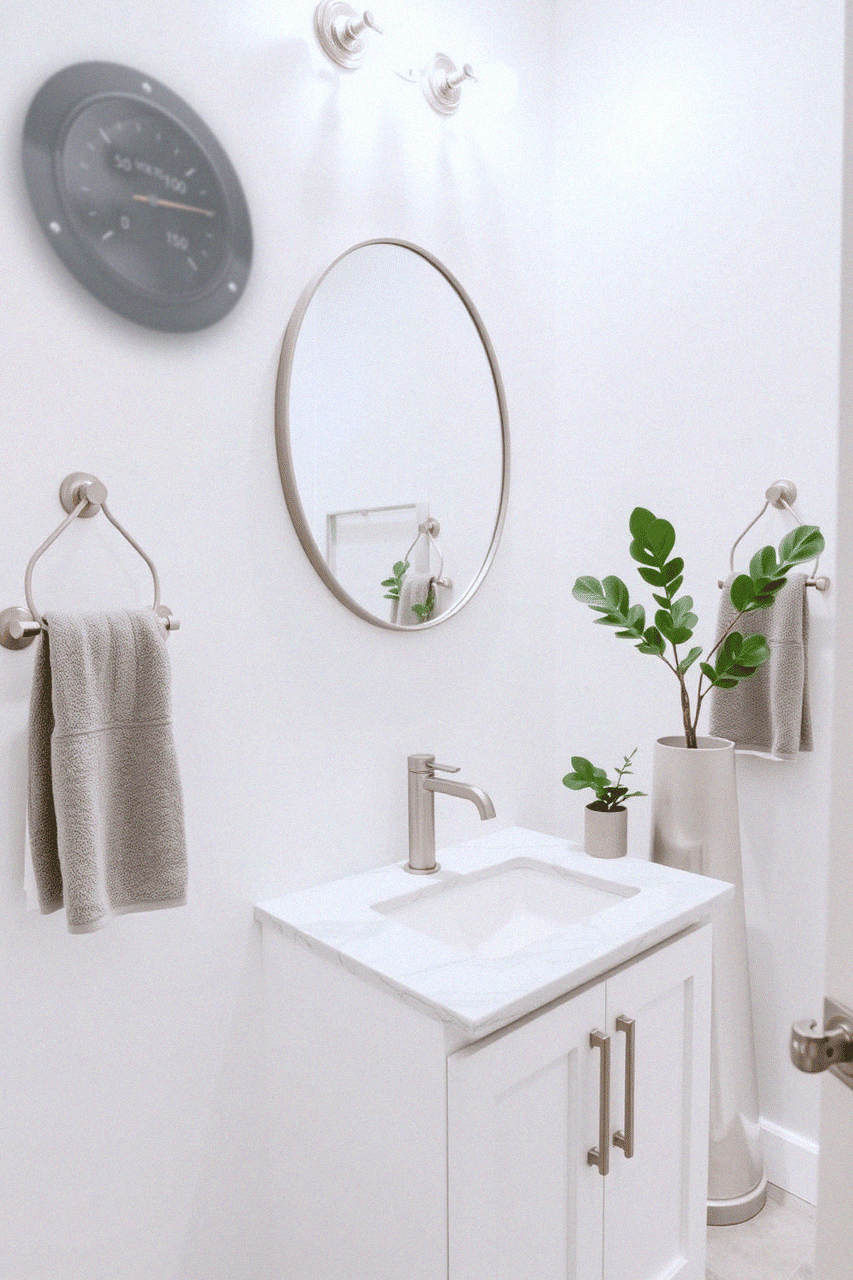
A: 120,V
